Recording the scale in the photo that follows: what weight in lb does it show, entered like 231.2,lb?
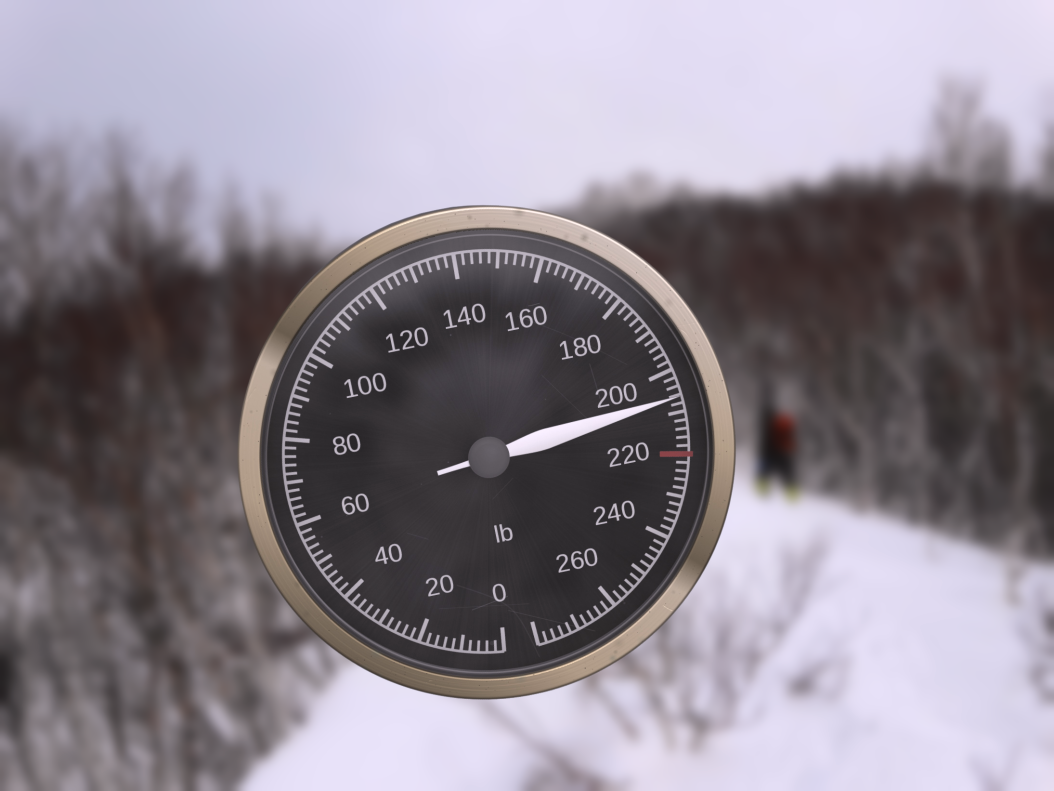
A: 206,lb
